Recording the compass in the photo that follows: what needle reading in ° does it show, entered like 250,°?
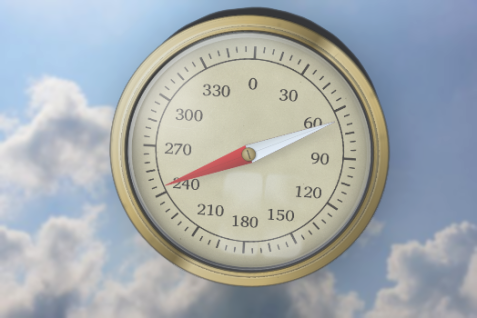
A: 245,°
